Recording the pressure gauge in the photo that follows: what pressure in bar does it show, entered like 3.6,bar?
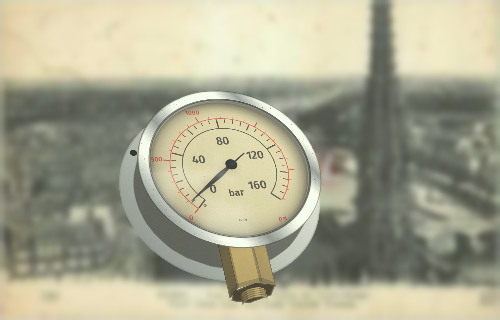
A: 5,bar
